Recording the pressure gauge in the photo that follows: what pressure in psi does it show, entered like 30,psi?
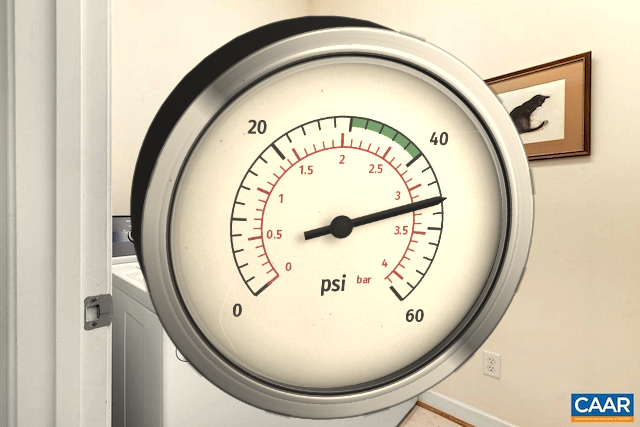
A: 46,psi
